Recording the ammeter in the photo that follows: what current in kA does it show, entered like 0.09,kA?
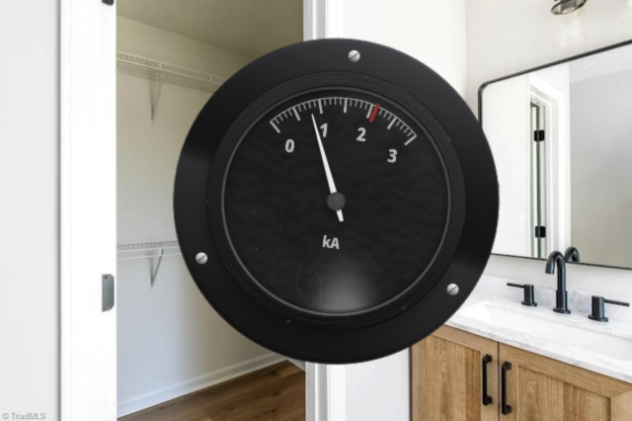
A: 0.8,kA
